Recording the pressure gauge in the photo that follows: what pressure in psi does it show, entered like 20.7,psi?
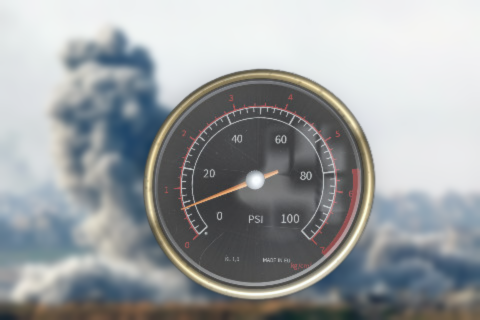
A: 8,psi
